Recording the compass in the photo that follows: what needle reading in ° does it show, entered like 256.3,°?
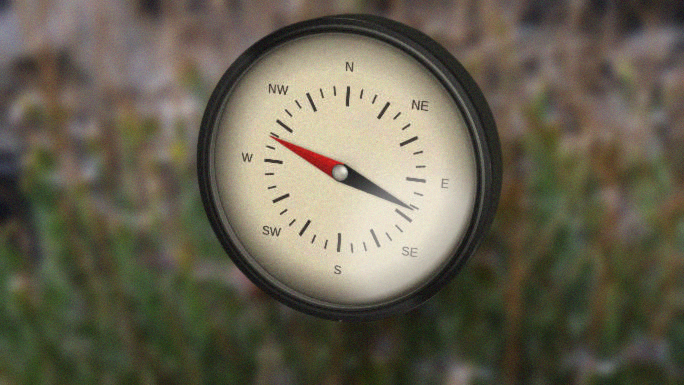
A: 290,°
